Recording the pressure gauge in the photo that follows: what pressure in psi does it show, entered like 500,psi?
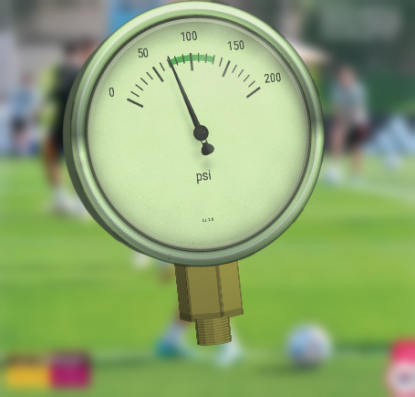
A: 70,psi
